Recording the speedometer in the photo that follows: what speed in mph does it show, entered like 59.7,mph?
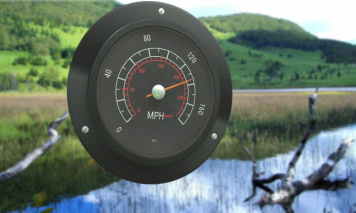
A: 135,mph
